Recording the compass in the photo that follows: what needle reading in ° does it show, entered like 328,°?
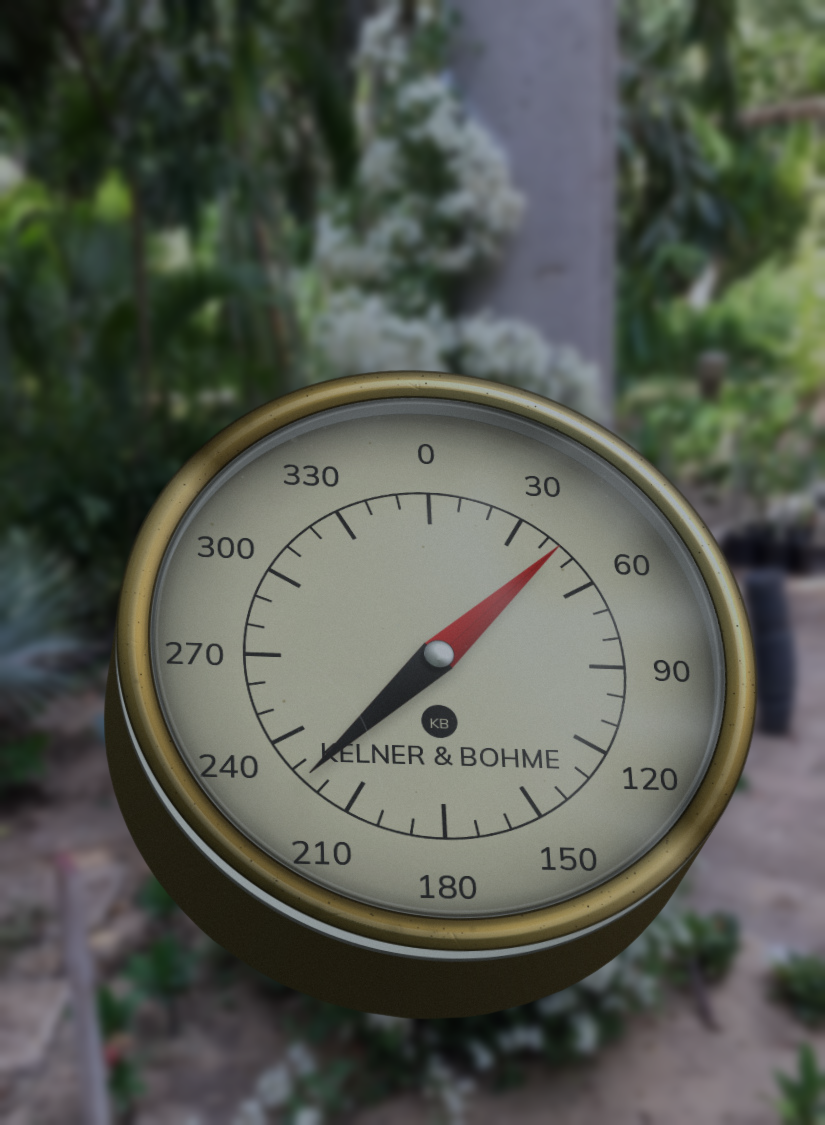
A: 45,°
